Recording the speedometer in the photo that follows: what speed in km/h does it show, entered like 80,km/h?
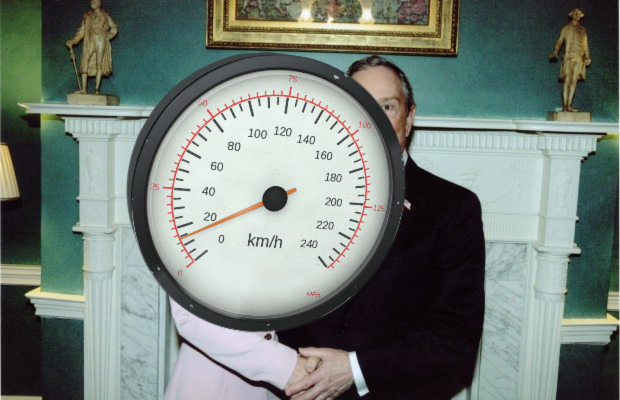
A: 15,km/h
